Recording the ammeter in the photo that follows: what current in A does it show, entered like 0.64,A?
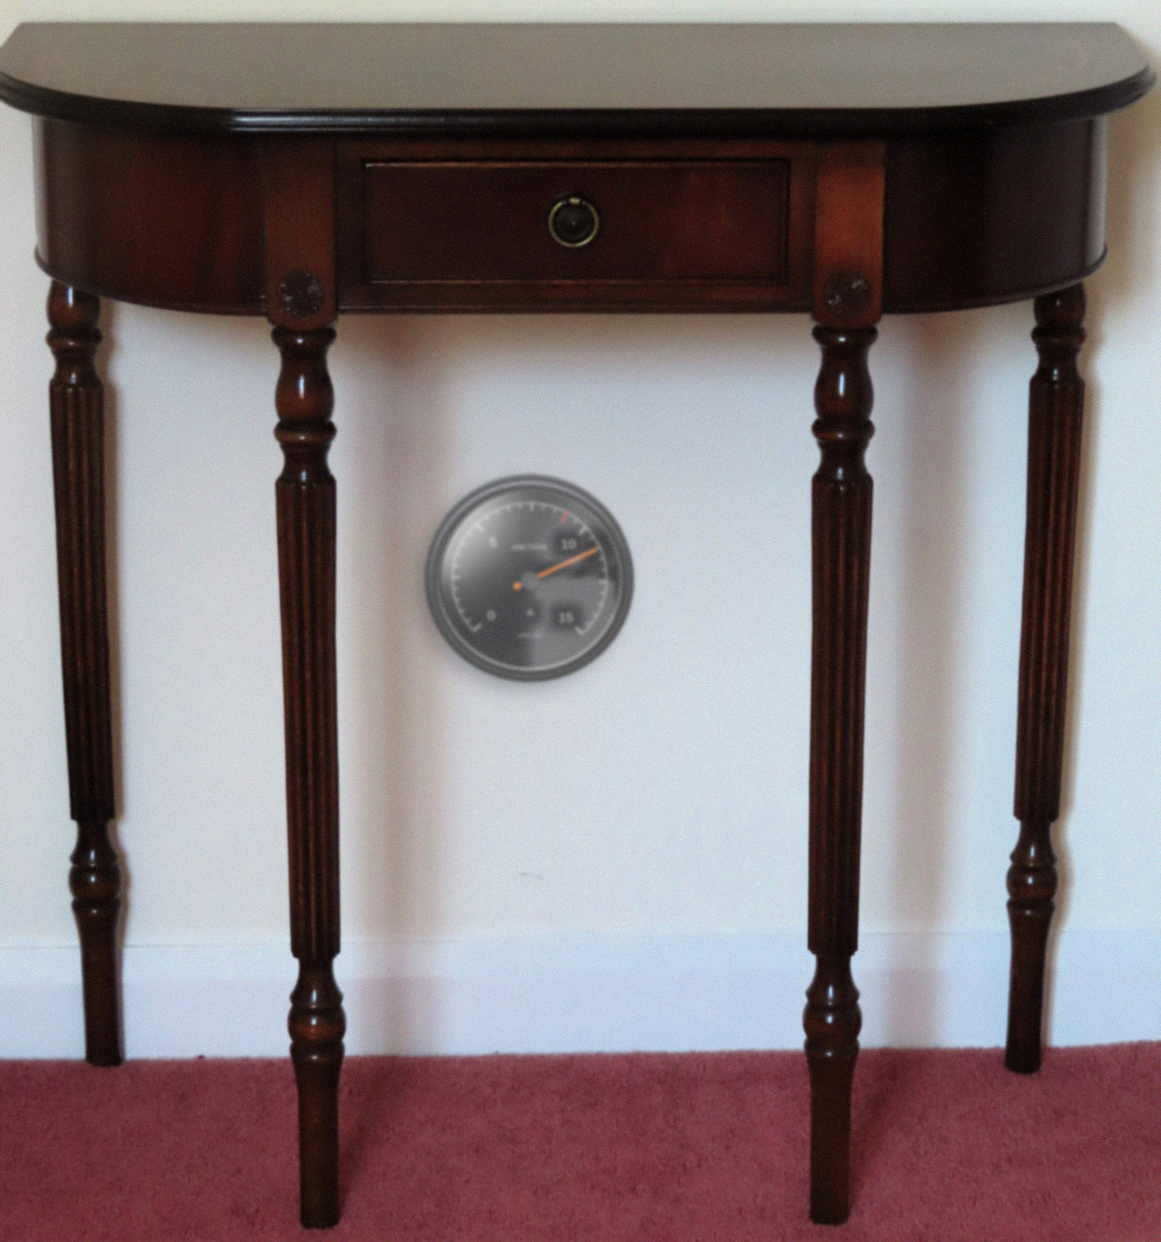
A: 11,A
